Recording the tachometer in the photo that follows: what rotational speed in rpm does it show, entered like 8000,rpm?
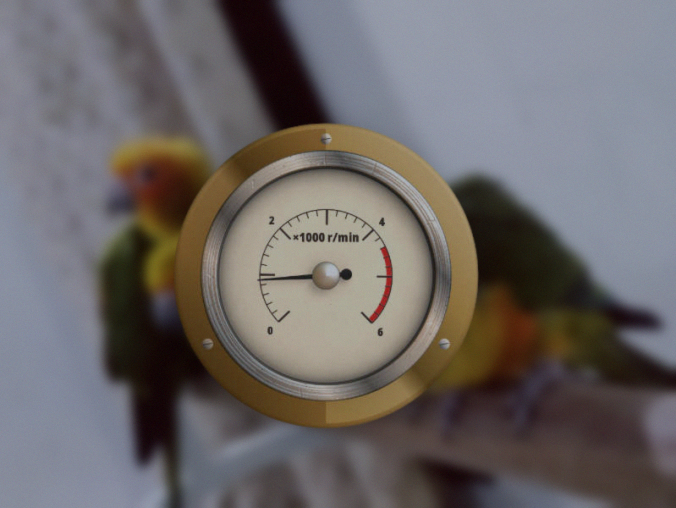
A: 900,rpm
